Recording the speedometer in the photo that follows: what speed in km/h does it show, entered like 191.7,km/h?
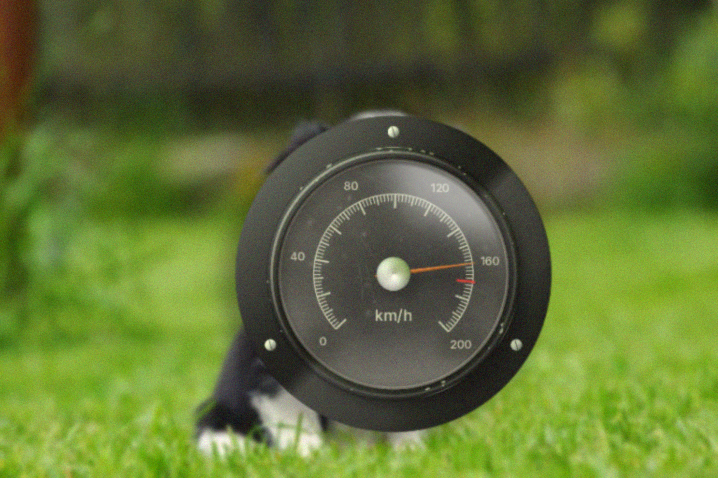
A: 160,km/h
